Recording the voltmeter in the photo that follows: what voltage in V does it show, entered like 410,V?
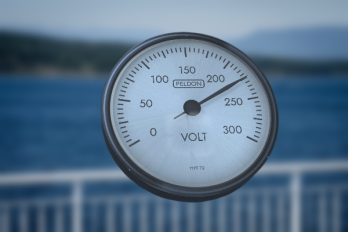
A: 225,V
